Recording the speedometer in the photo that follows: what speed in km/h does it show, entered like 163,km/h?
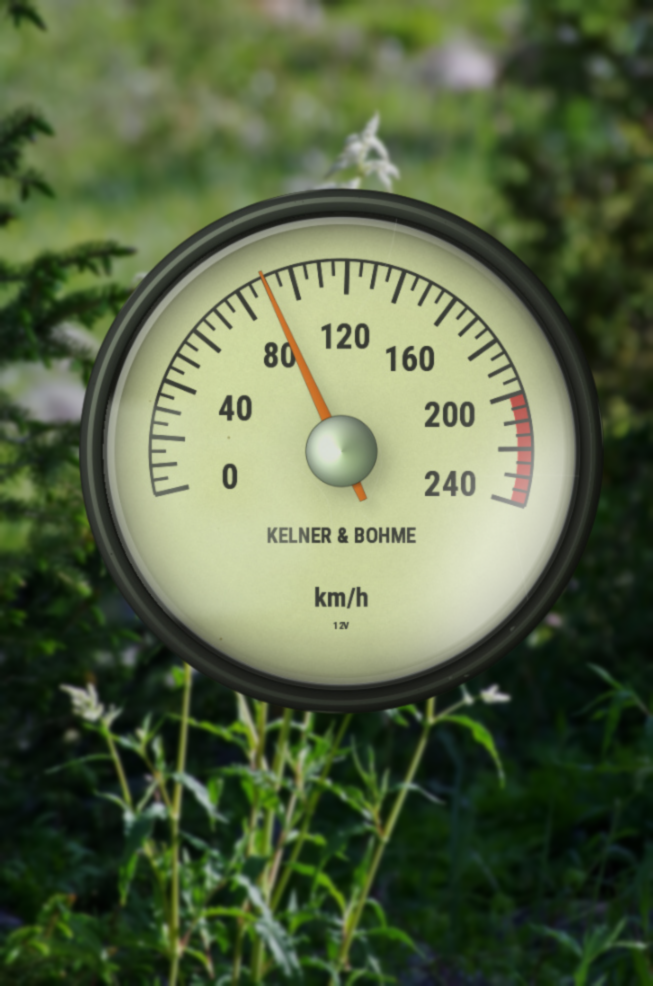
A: 90,km/h
